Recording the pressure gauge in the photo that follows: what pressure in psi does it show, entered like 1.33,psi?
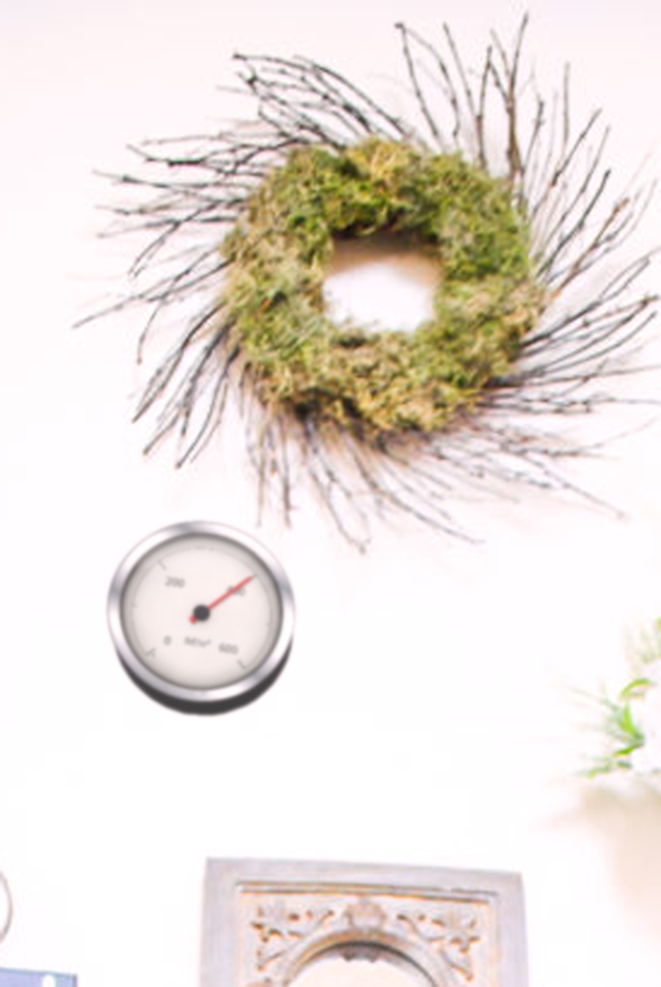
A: 400,psi
